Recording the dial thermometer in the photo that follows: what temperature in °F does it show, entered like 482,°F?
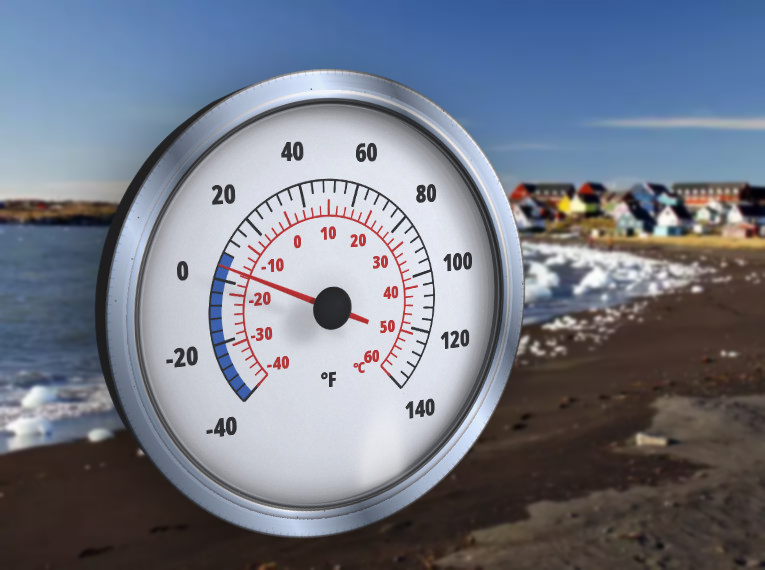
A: 4,°F
